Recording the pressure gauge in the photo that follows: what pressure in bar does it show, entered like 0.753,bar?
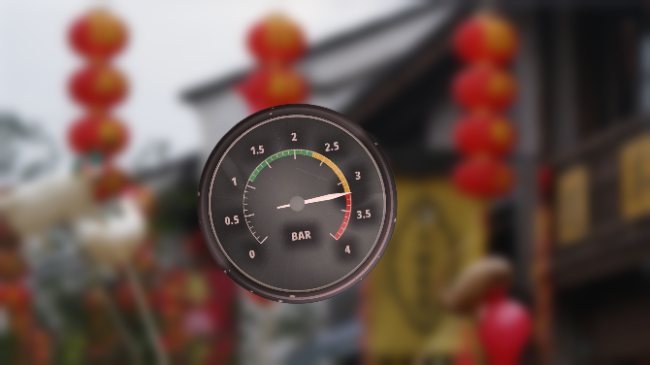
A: 3.2,bar
